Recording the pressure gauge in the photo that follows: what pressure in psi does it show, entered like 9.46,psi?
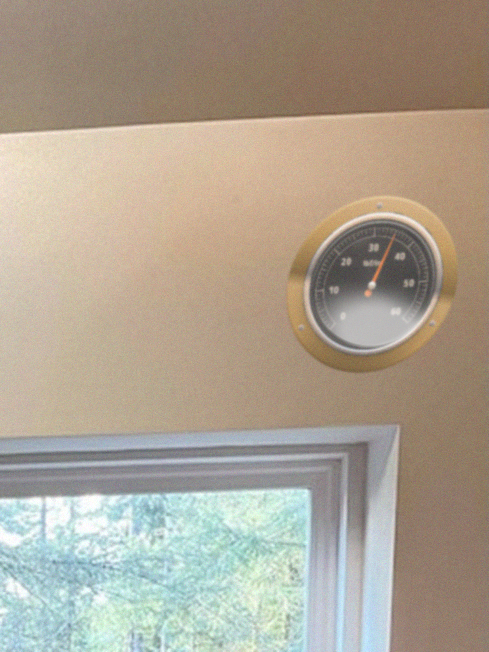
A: 35,psi
